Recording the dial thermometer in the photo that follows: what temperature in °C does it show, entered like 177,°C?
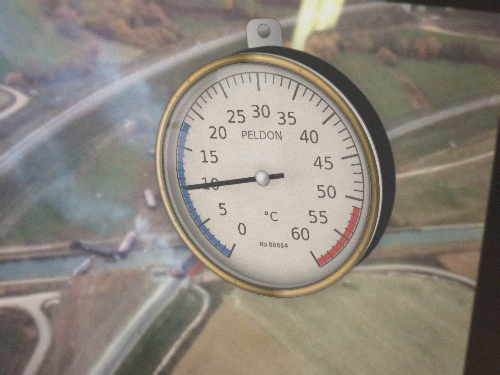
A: 10,°C
